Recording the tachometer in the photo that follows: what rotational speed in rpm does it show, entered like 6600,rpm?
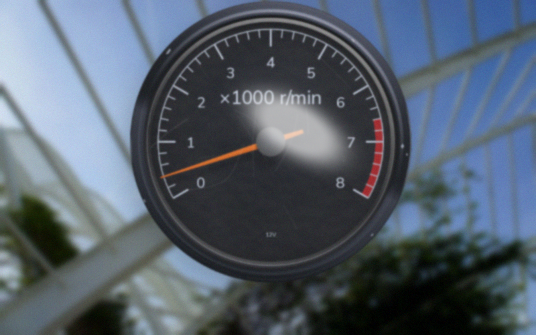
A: 400,rpm
